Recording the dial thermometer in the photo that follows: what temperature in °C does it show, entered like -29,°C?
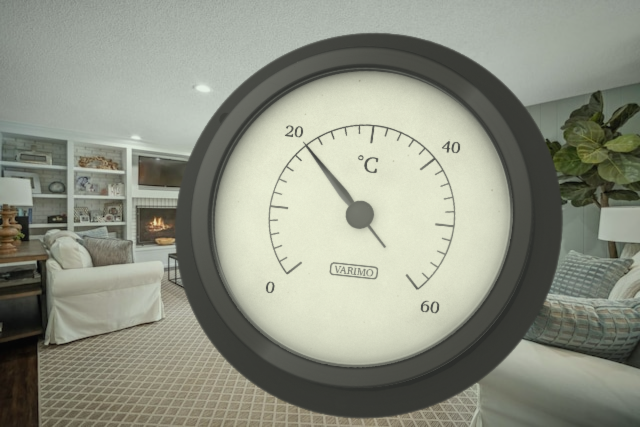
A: 20,°C
